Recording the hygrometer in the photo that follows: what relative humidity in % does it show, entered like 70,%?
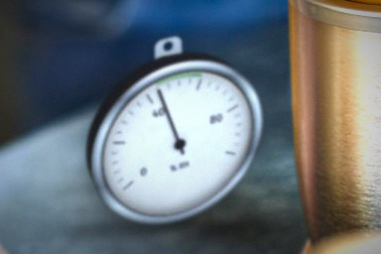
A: 44,%
